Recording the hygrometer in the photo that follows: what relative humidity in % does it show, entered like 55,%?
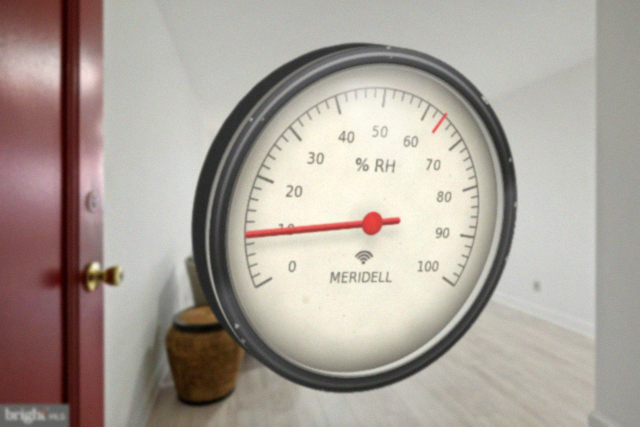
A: 10,%
